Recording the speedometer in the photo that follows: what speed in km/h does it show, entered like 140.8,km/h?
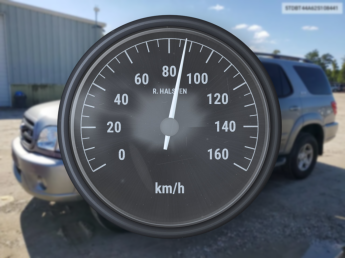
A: 87.5,km/h
